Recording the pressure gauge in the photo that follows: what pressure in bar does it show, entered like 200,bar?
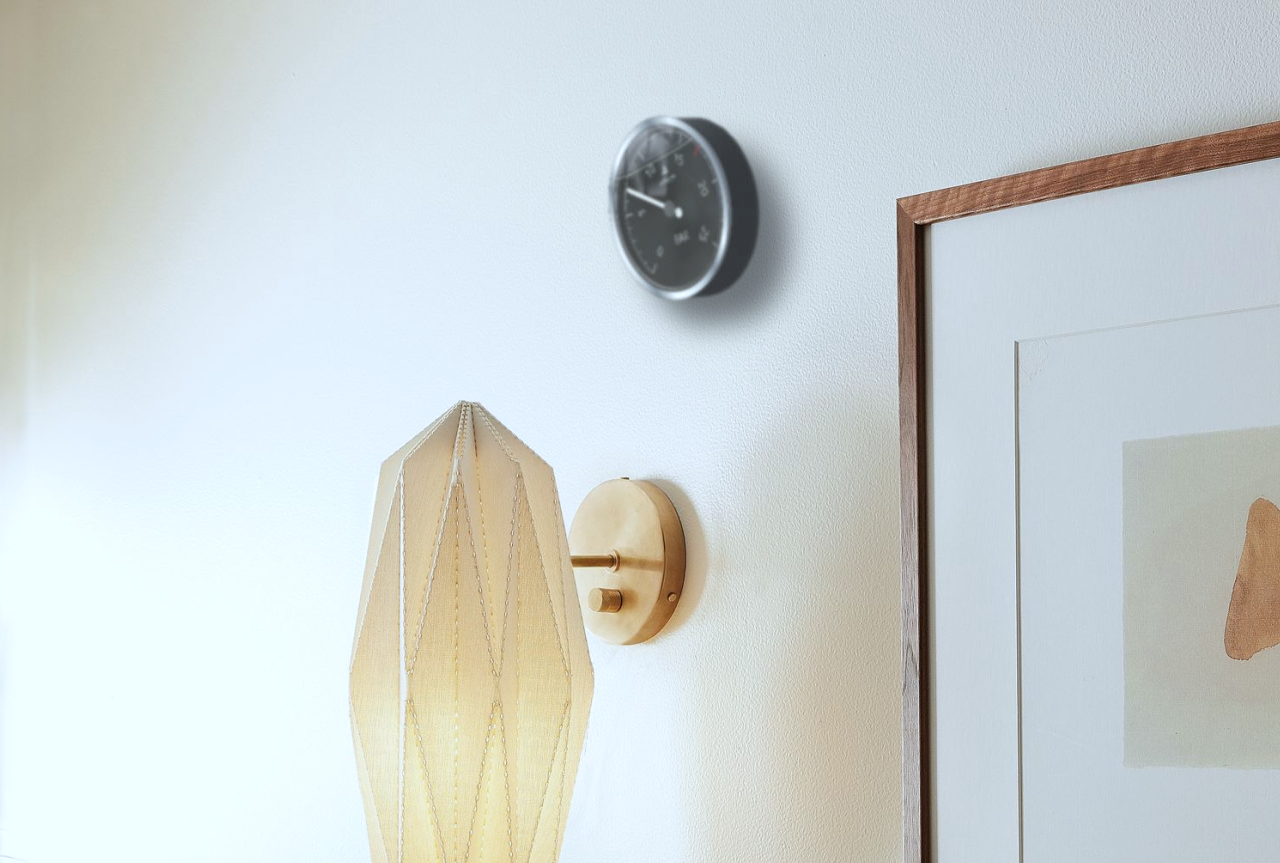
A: 7,bar
